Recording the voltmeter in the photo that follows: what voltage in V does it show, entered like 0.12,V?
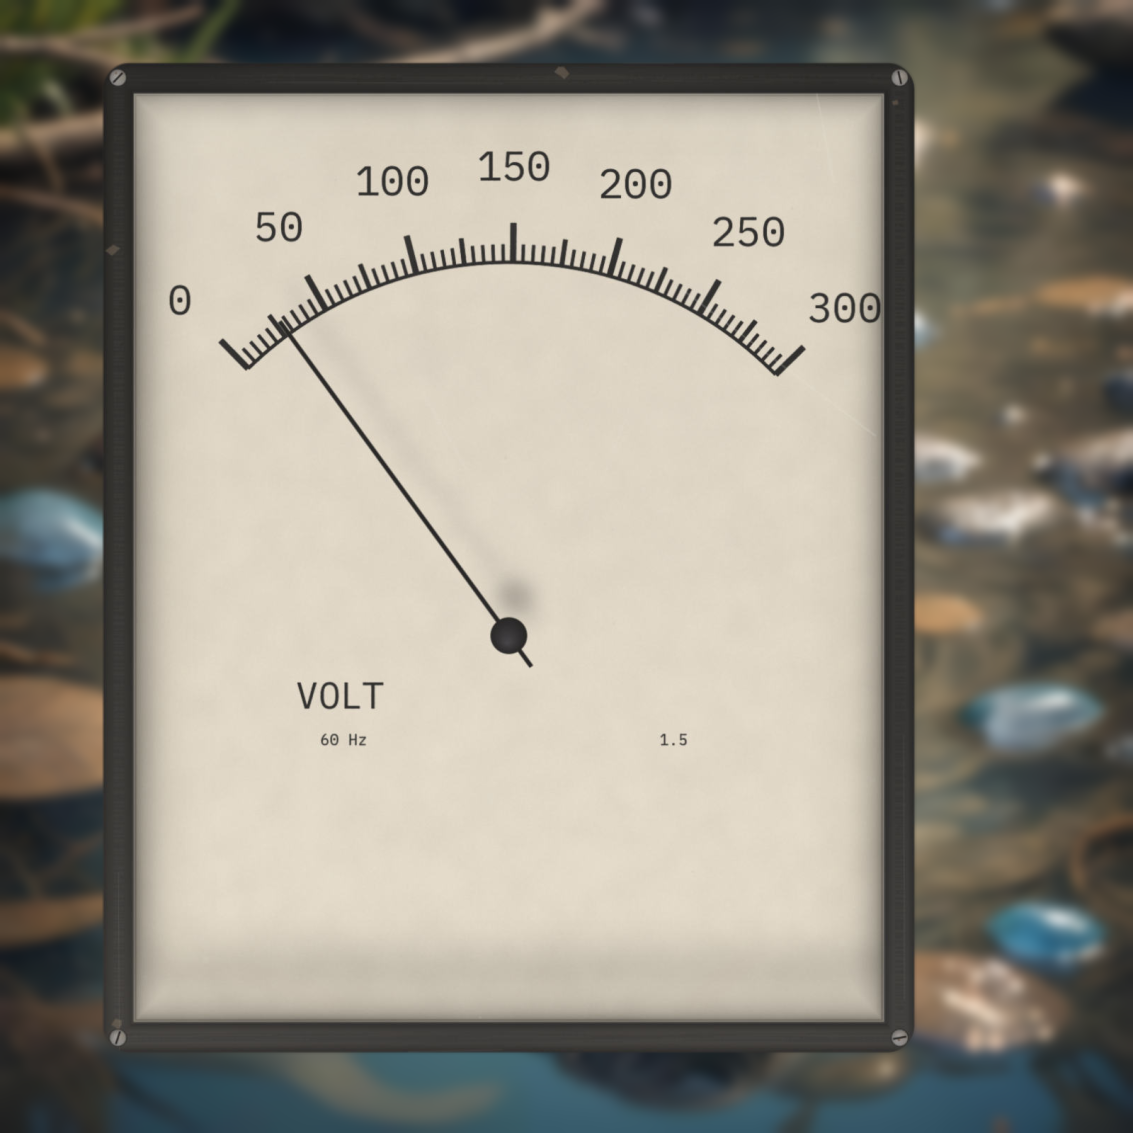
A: 27.5,V
